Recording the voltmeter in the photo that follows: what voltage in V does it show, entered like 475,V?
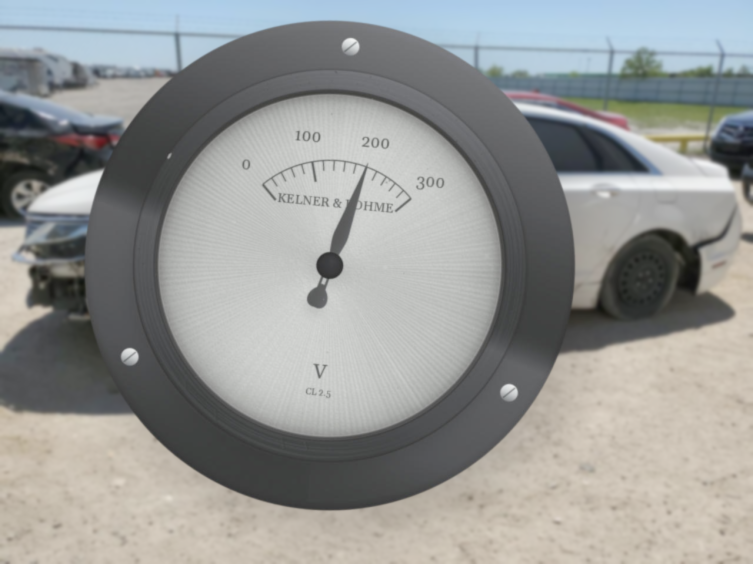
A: 200,V
